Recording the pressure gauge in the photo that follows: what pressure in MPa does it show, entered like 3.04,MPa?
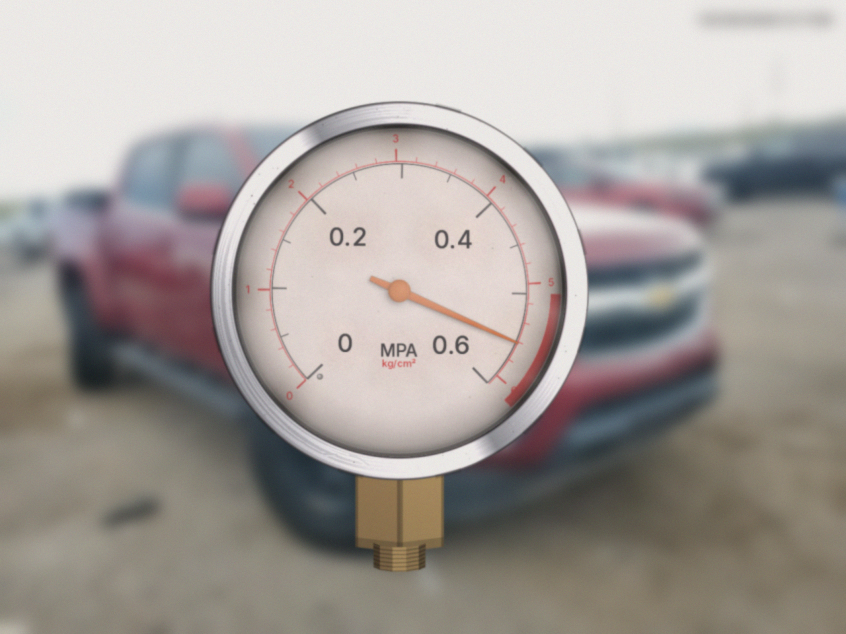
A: 0.55,MPa
